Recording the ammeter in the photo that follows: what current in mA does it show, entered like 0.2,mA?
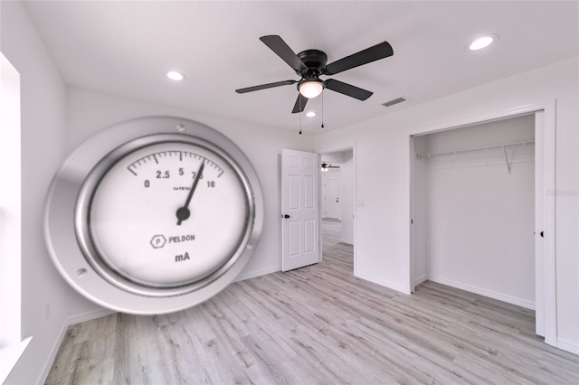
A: 7.5,mA
